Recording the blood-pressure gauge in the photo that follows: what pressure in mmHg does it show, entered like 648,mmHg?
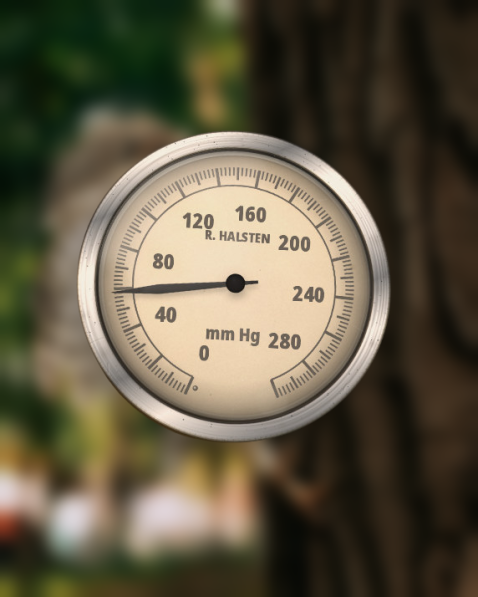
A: 58,mmHg
